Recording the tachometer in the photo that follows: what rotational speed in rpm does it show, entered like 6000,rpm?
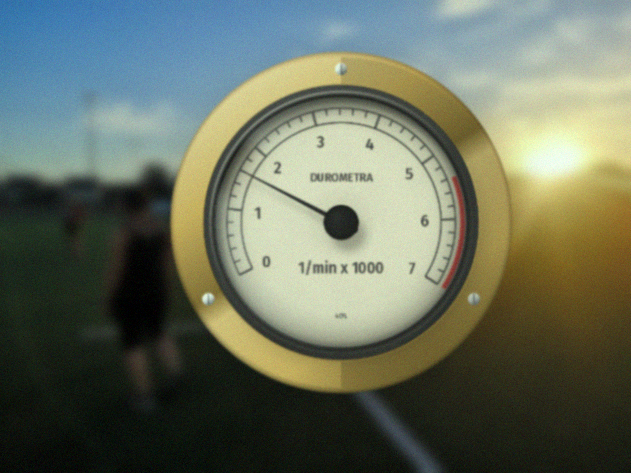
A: 1600,rpm
